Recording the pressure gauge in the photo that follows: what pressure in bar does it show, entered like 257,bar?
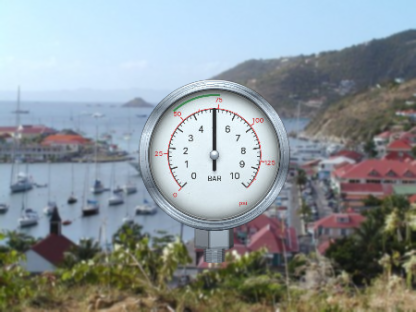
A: 5,bar
